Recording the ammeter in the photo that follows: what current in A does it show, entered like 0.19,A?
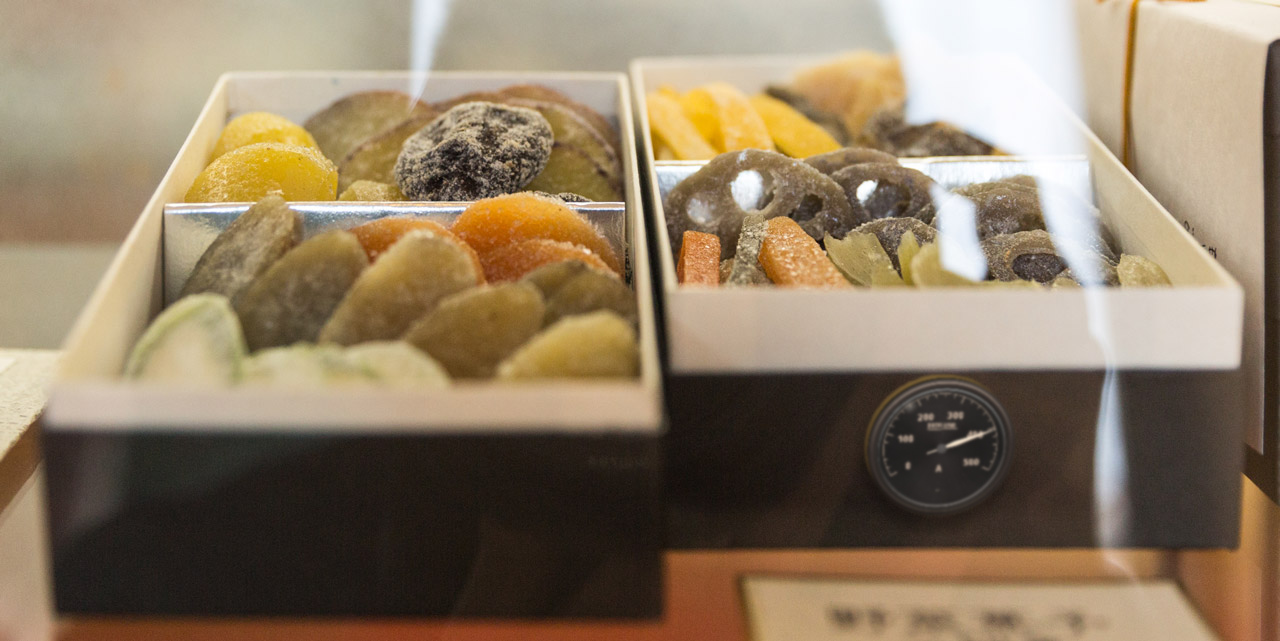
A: 400,A
